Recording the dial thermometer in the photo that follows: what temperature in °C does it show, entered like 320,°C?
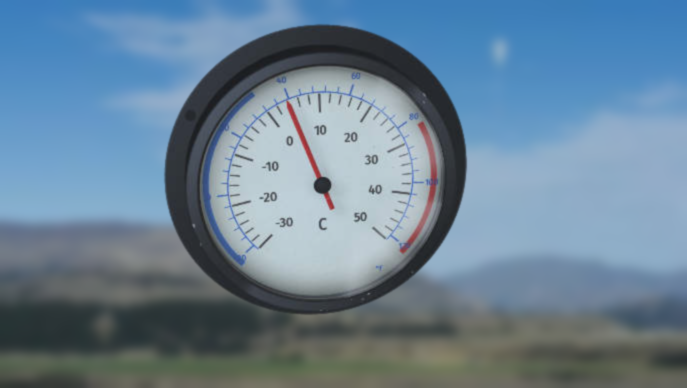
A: 4,°C
